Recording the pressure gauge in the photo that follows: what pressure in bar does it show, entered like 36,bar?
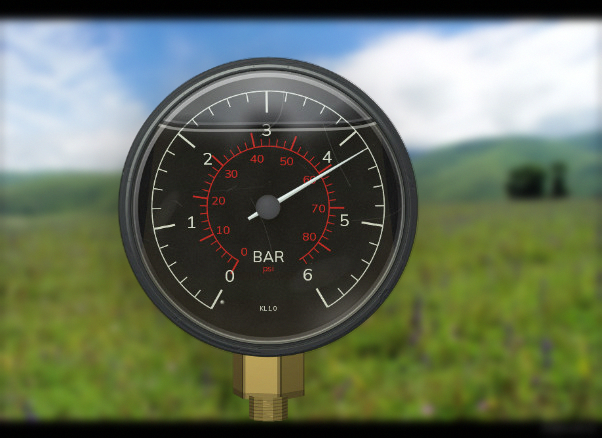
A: 4.2,bar
